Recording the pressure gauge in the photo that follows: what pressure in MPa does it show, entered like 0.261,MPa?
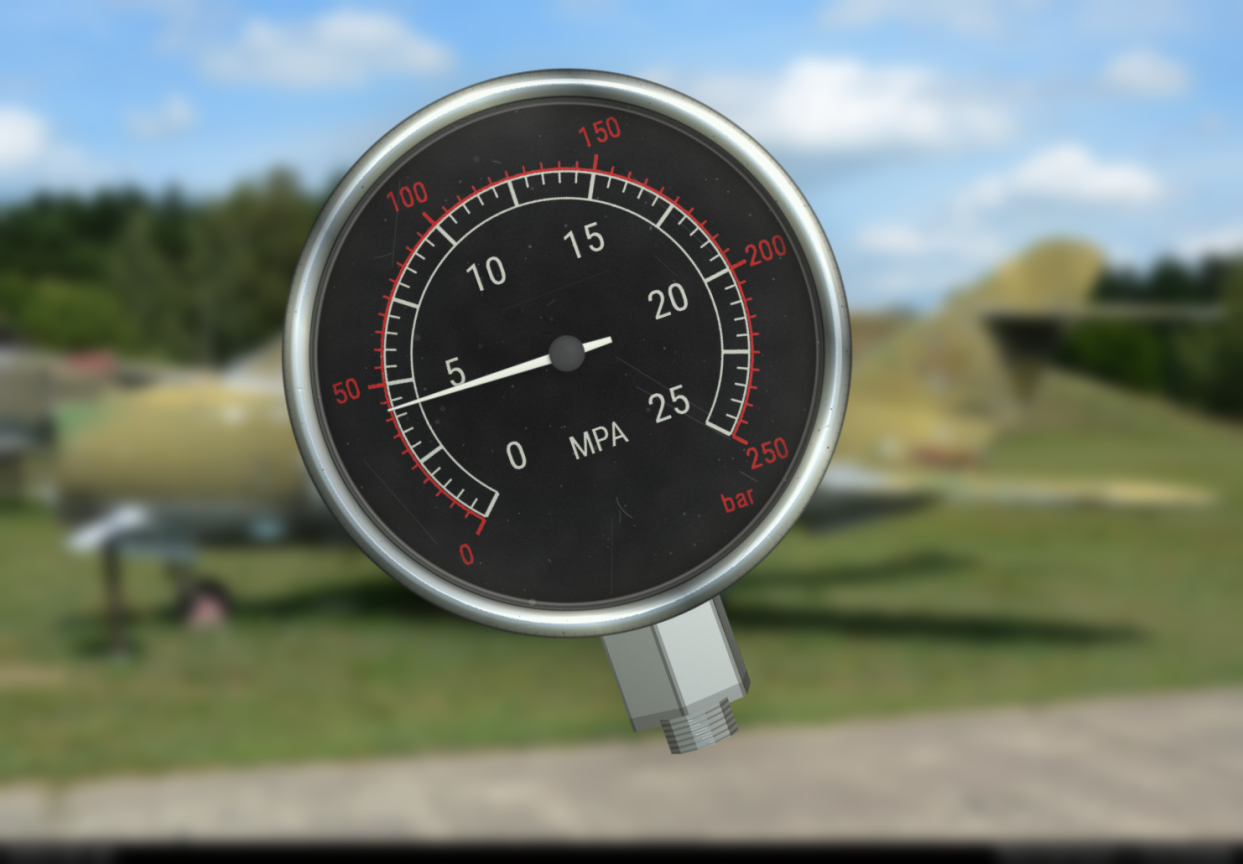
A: 4.25,MPa
